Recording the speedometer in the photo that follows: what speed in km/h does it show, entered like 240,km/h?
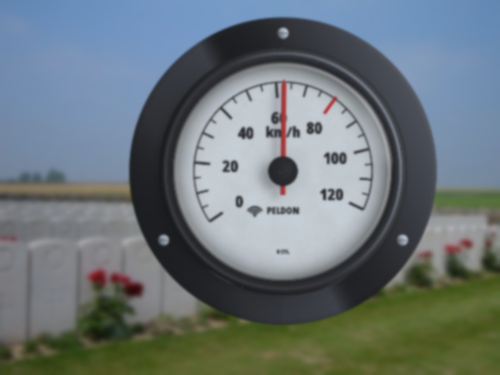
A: 62.5,km/h
